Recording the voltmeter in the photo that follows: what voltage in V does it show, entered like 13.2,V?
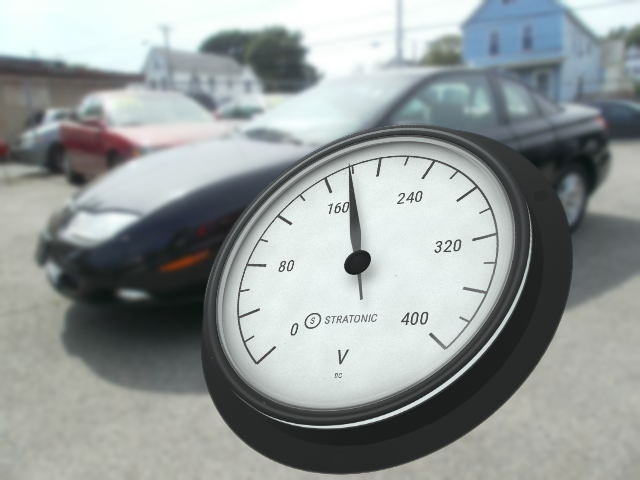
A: 180,V
